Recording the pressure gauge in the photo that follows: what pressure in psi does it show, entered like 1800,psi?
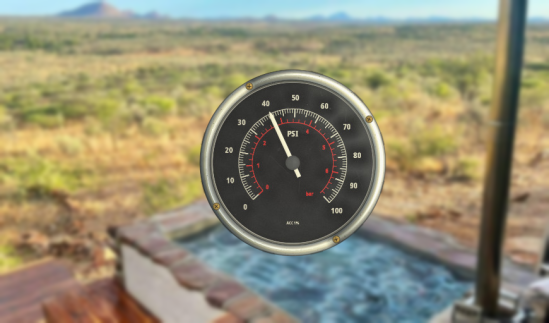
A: 40,psi
